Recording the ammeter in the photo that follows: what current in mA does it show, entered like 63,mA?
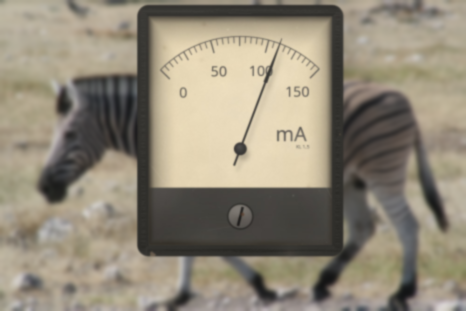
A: 110,mA
